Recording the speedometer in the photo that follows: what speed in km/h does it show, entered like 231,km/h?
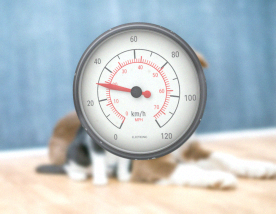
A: 30,km/h
